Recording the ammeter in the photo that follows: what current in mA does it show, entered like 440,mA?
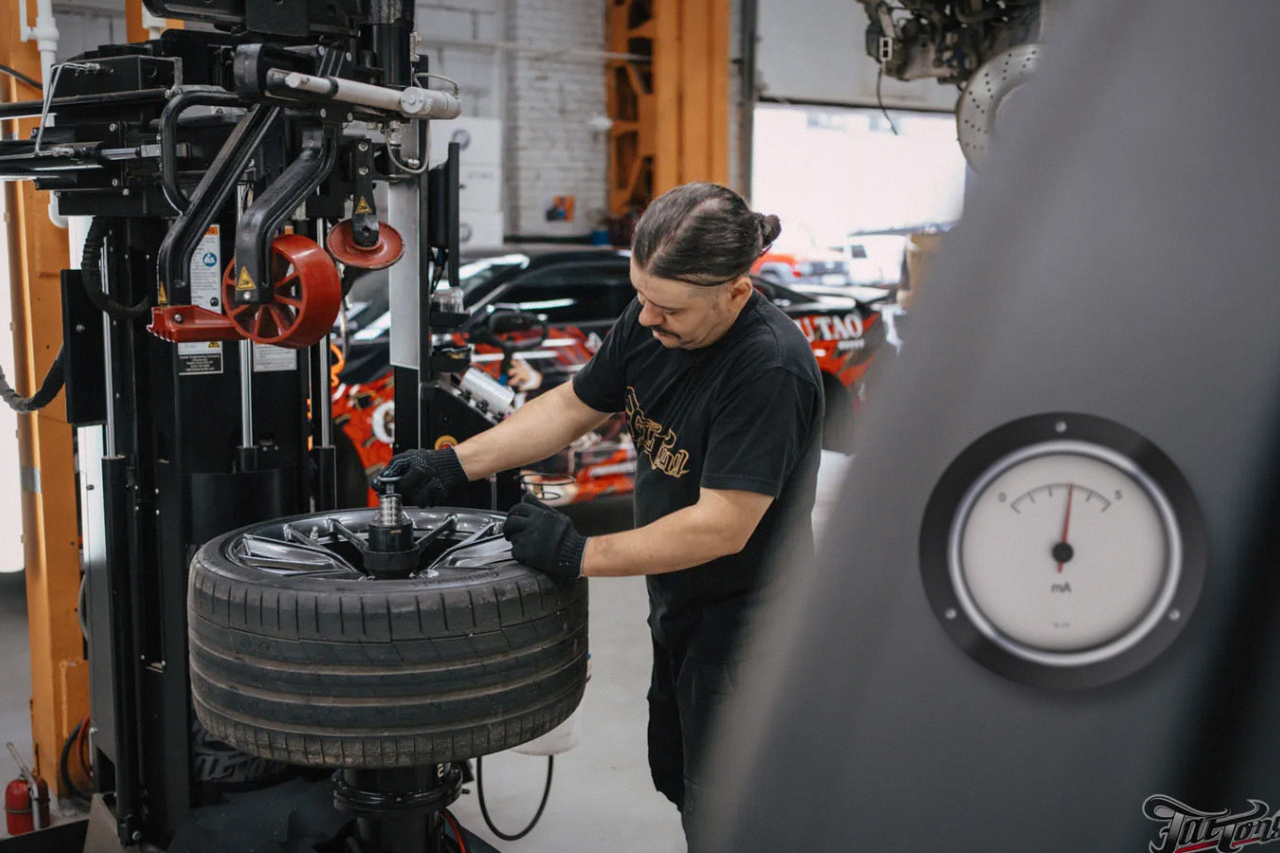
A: 3,mA
